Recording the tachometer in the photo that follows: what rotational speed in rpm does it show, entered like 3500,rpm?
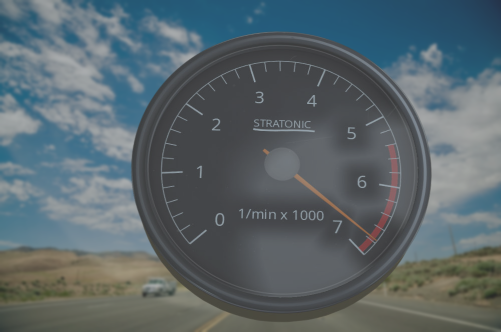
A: 6800,rpm
